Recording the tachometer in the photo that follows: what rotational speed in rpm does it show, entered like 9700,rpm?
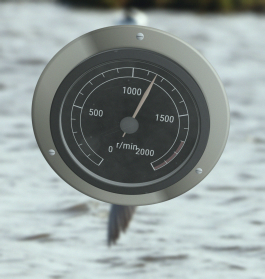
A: 1150,rpm
